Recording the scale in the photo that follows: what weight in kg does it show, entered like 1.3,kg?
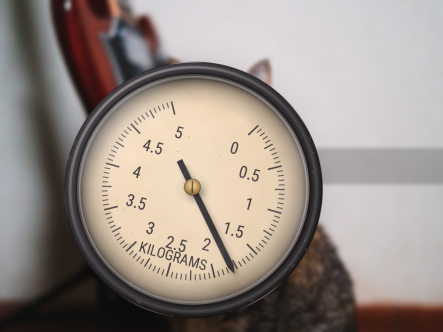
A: 1.8,kg
